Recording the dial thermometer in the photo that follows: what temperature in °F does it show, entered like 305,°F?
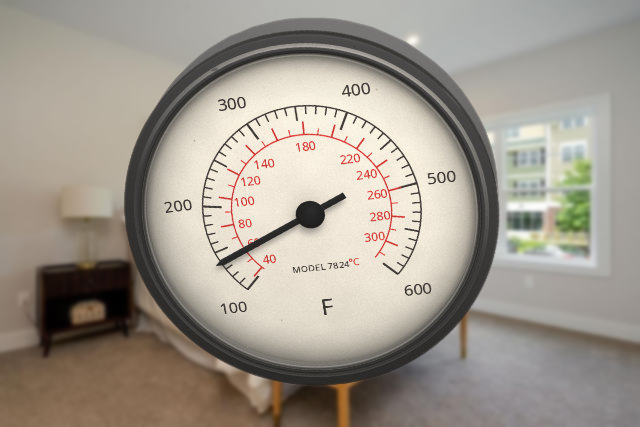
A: 140,°F
